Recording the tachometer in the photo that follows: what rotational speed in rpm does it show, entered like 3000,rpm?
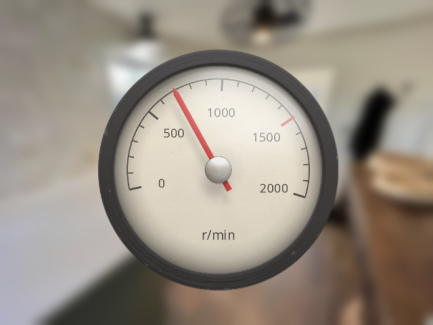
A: 700,rpm
